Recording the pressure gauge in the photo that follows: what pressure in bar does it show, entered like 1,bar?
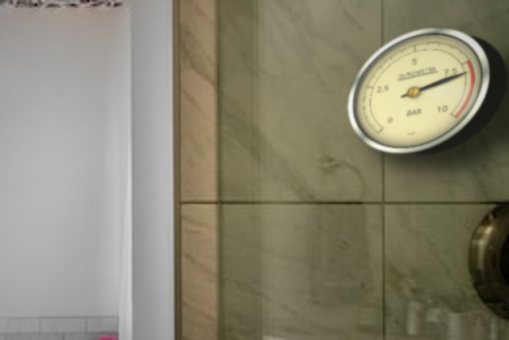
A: 8,bar
